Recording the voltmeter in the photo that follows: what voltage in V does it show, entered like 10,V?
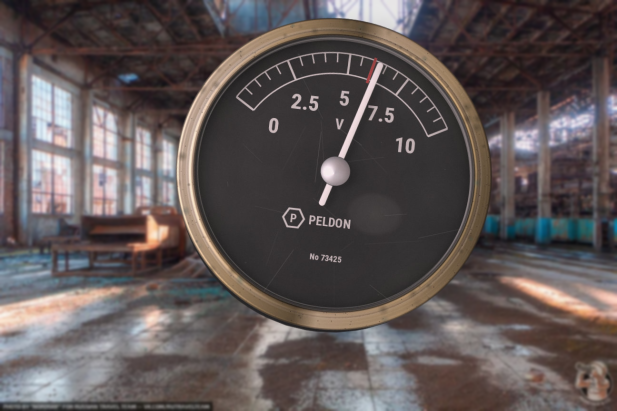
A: 6.25,V
